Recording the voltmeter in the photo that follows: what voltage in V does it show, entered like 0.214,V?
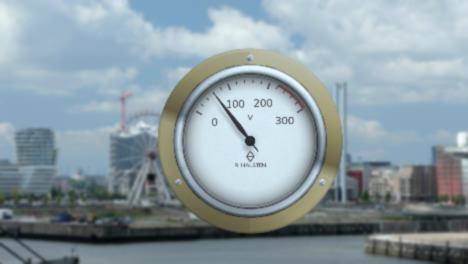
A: 60,V
